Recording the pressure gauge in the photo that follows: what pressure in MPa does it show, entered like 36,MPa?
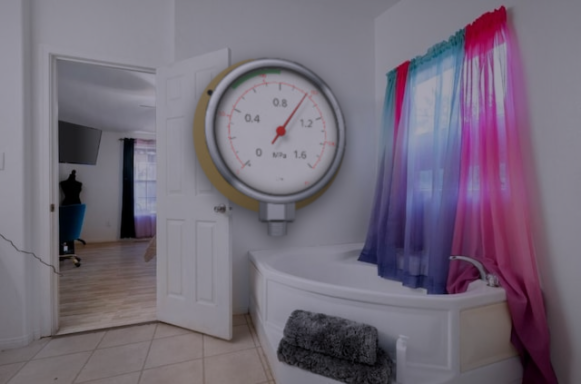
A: 1,MPa
